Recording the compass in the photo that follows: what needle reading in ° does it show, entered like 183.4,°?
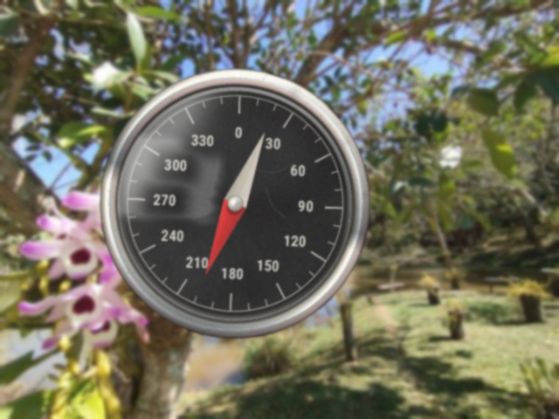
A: 200,°
